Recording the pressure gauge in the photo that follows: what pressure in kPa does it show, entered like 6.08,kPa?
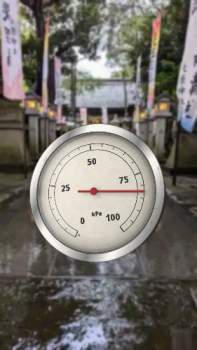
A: 82.5,kPa
